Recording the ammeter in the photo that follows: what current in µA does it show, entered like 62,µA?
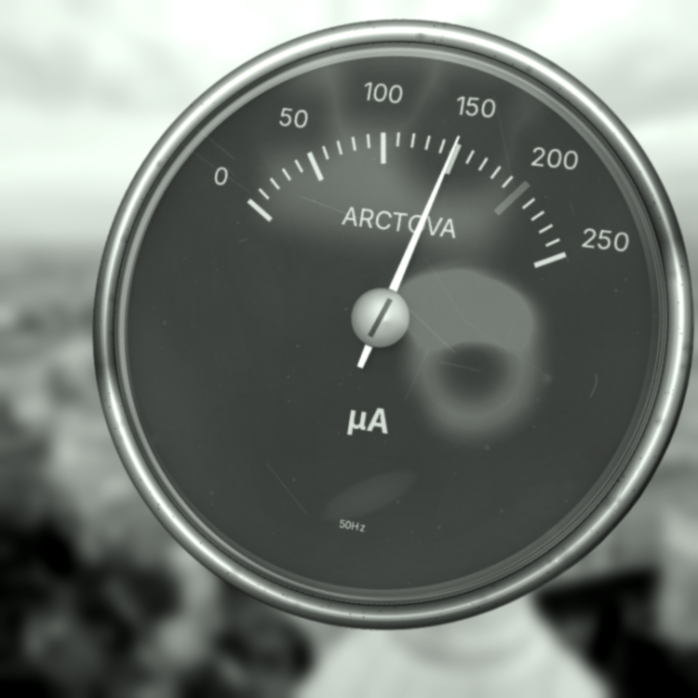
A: 150,µA
